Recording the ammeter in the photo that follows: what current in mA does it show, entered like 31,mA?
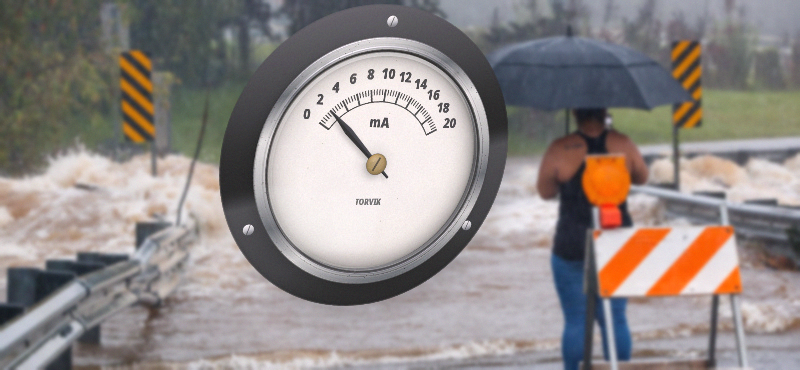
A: 2,mA
